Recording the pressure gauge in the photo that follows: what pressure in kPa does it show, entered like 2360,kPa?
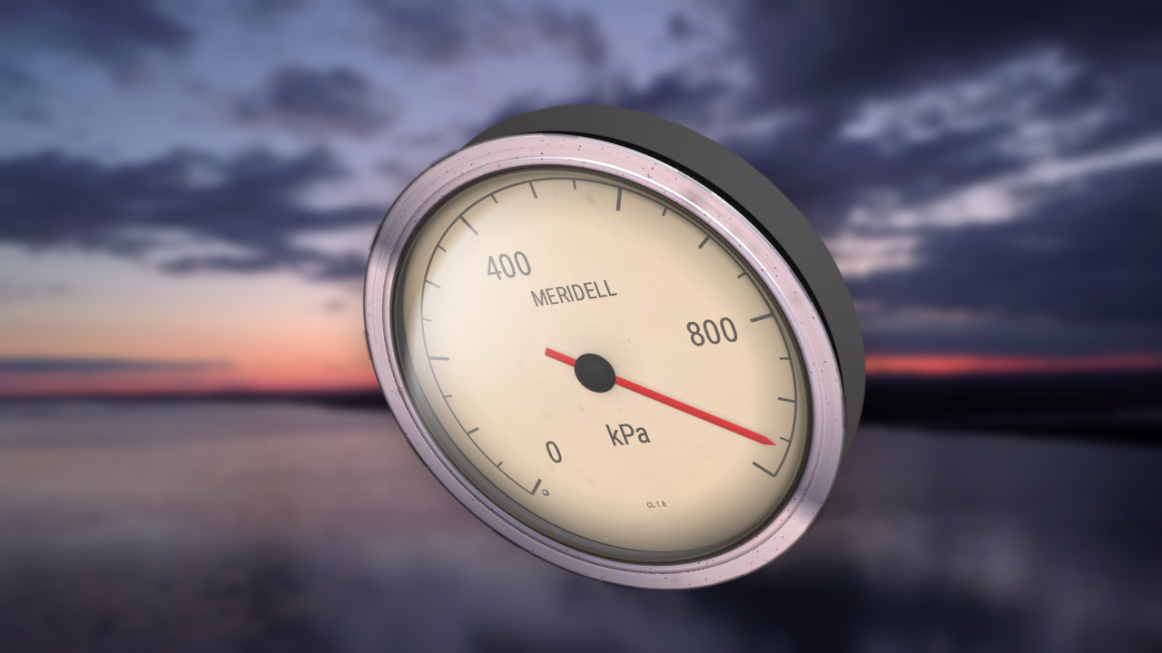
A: 950,kPa
